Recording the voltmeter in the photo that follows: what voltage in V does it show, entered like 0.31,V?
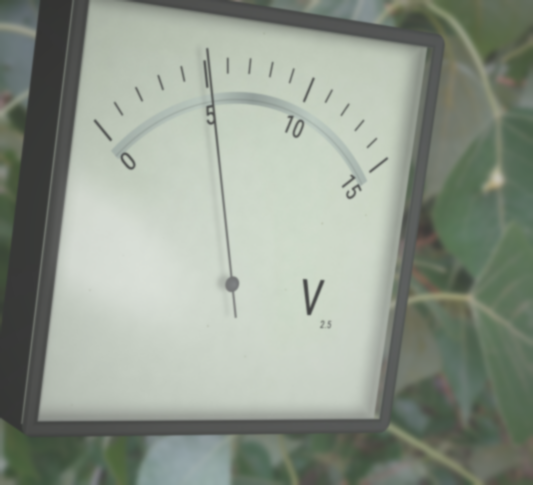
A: 5,V
